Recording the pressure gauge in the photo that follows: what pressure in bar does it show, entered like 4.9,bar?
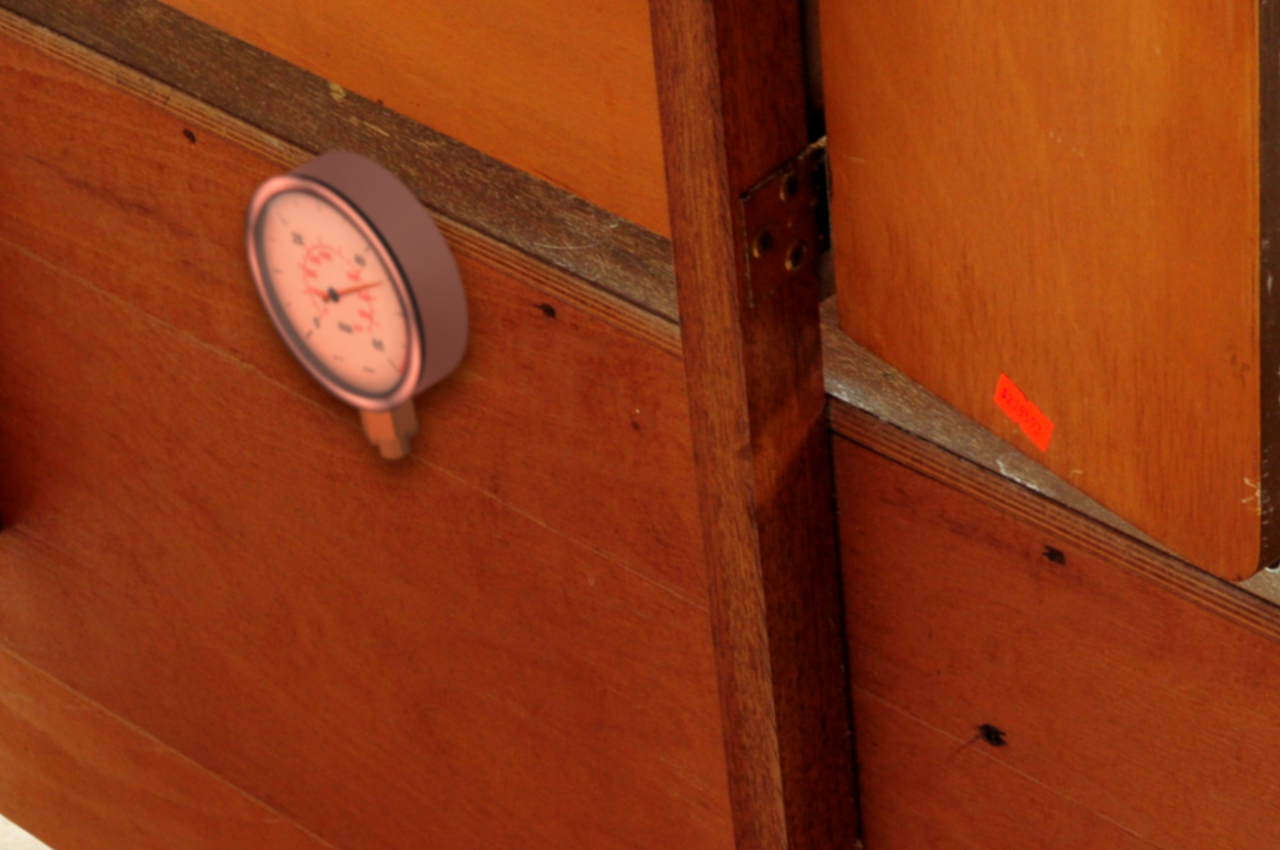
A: 45,bar
